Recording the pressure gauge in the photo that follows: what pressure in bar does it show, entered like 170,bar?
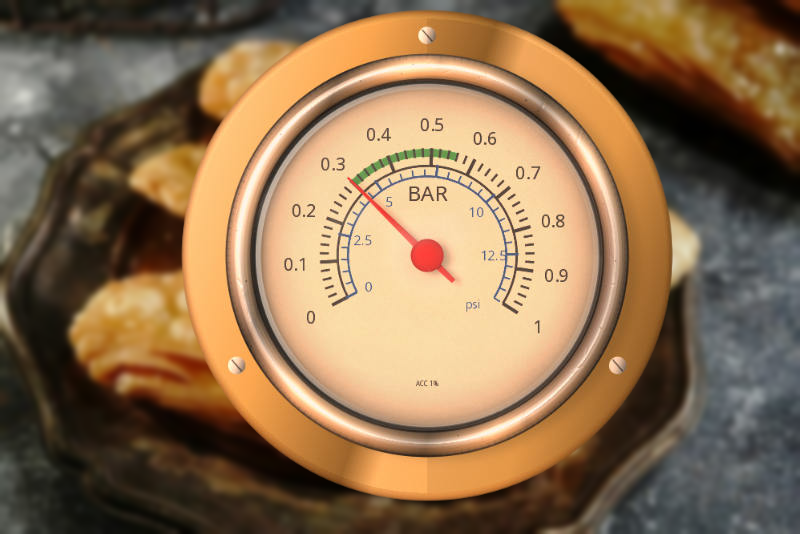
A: 0.3,bar
